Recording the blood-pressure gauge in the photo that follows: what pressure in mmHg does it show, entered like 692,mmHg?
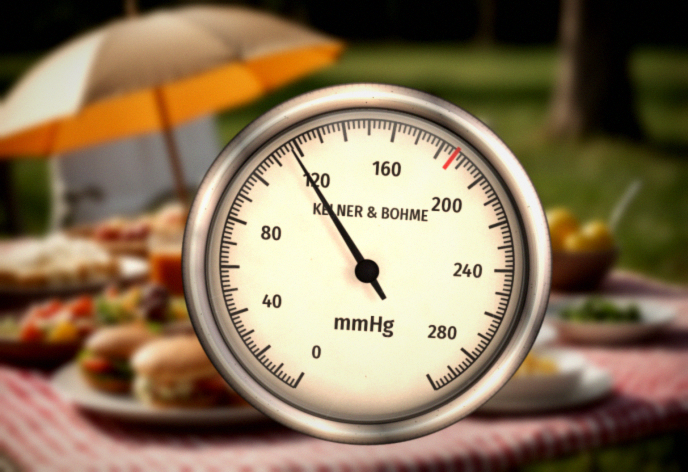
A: 118,mmHg
